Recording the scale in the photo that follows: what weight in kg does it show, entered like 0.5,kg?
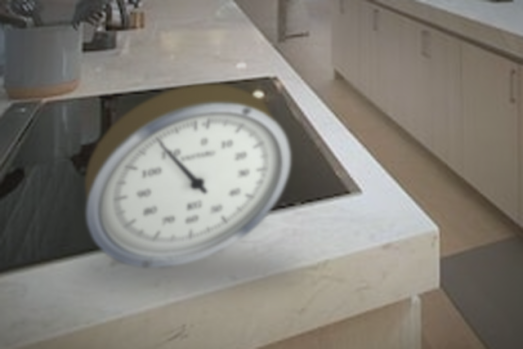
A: 110,kg
